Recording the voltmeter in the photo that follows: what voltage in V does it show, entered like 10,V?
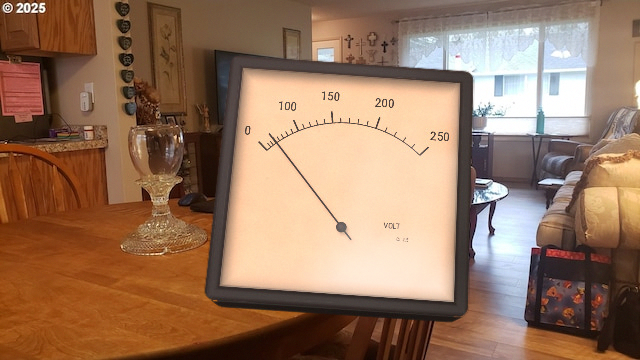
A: 50,V
